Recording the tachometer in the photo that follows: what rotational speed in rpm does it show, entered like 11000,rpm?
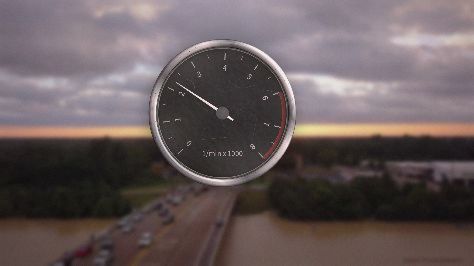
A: 2250,rpm
